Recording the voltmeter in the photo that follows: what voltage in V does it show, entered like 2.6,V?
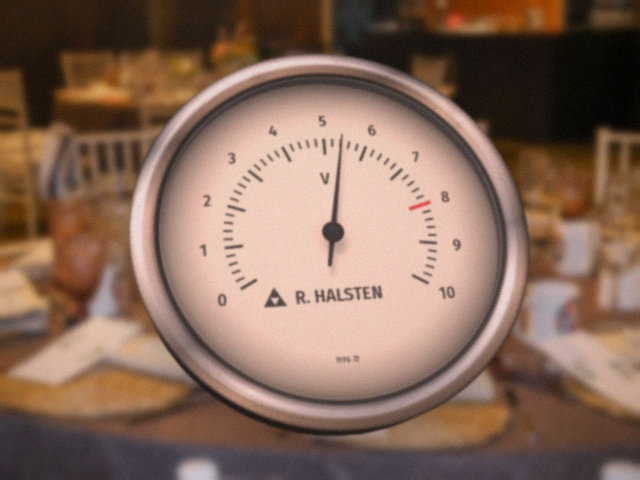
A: 5.4,V
